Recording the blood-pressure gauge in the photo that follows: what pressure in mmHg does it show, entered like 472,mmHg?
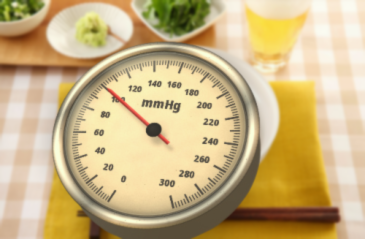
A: 100,mmHg
